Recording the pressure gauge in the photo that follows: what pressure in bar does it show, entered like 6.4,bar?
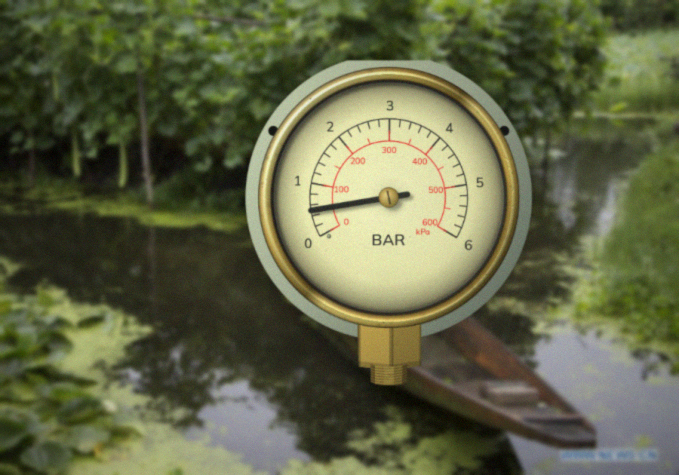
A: 0.5,bar
